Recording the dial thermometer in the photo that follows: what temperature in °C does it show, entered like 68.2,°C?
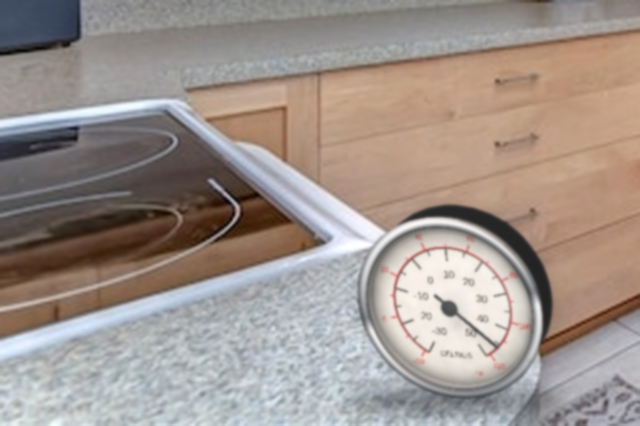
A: 45,°C
